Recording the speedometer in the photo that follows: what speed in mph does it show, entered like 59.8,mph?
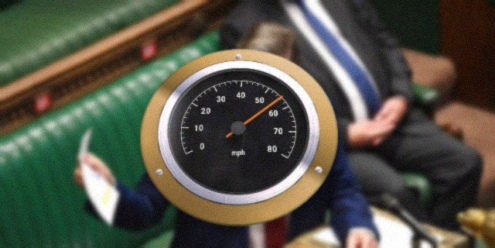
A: 56,mph
